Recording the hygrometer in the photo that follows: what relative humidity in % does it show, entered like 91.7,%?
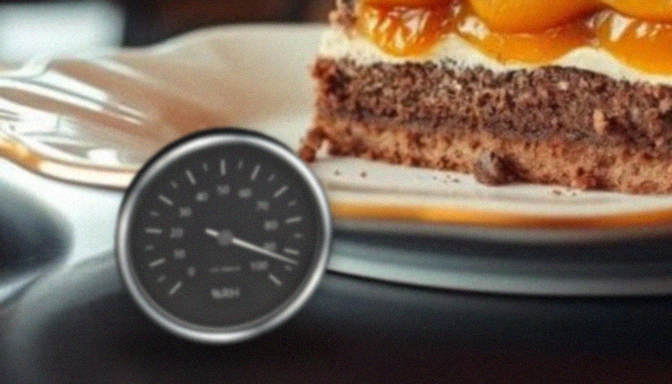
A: 92.5,%
